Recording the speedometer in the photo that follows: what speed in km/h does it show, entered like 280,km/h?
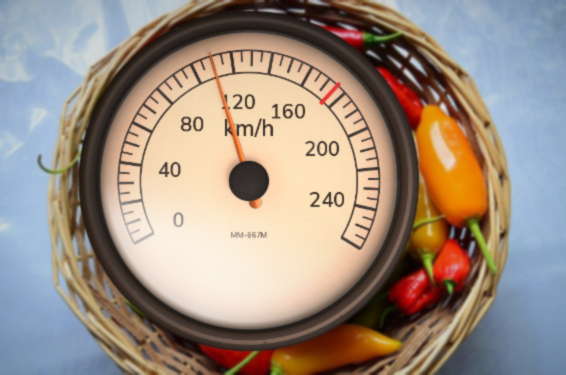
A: 110,km/h
